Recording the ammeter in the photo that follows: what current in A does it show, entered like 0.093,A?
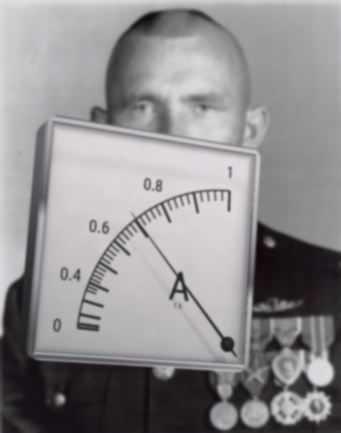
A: 0.7,A
